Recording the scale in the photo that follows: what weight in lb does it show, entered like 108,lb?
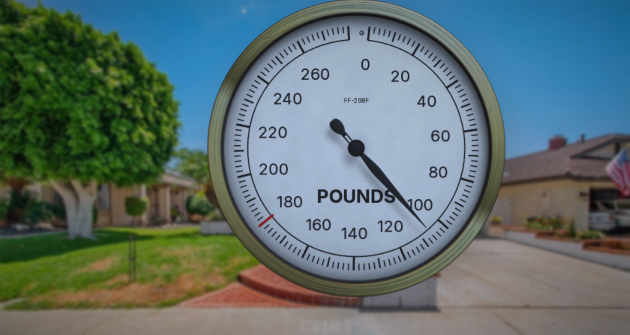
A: 106,lb
